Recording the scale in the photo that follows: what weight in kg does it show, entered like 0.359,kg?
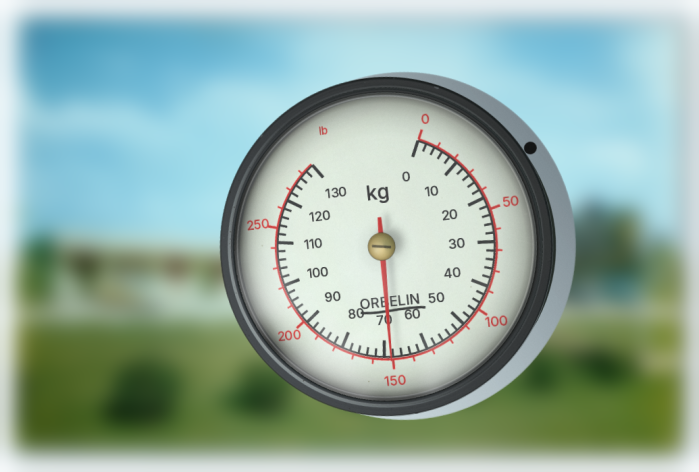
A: 68,kg
